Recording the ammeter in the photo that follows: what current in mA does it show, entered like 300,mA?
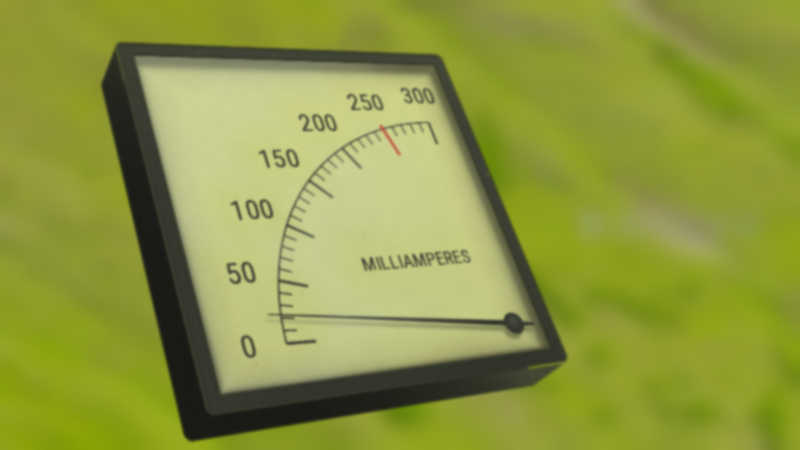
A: 20,mA
